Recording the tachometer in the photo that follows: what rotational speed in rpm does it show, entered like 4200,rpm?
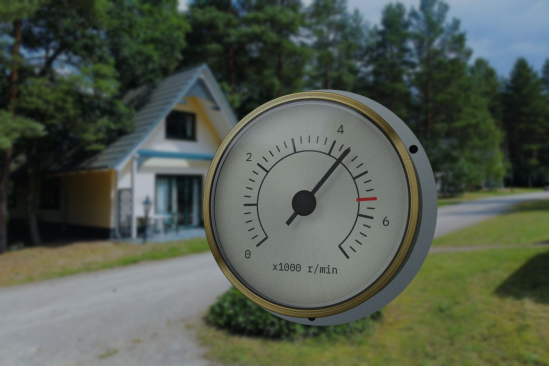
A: 4400,rpm
